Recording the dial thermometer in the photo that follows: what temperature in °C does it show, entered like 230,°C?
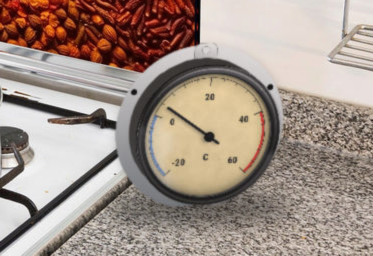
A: 4,°C
